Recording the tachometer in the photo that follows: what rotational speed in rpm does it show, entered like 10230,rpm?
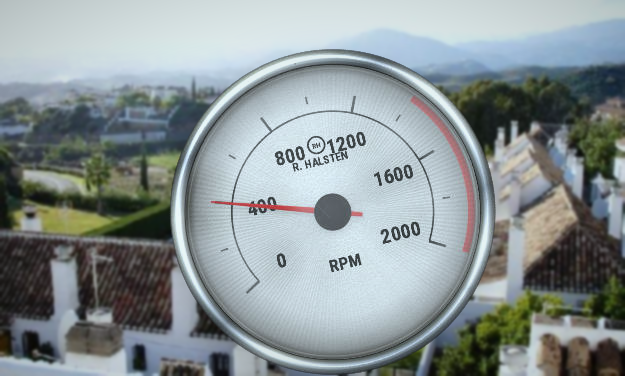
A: 400,rpm
